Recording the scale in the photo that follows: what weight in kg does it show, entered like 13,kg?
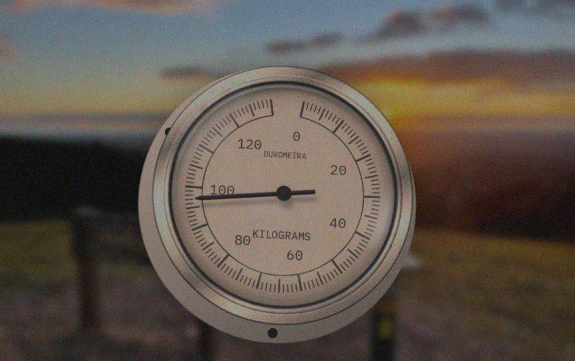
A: 97,kg
